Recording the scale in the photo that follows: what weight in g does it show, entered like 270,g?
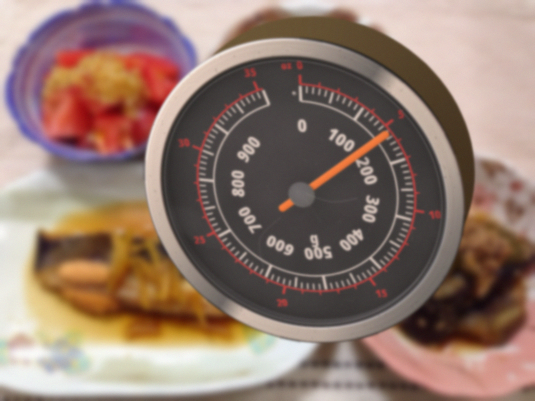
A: 150,g
